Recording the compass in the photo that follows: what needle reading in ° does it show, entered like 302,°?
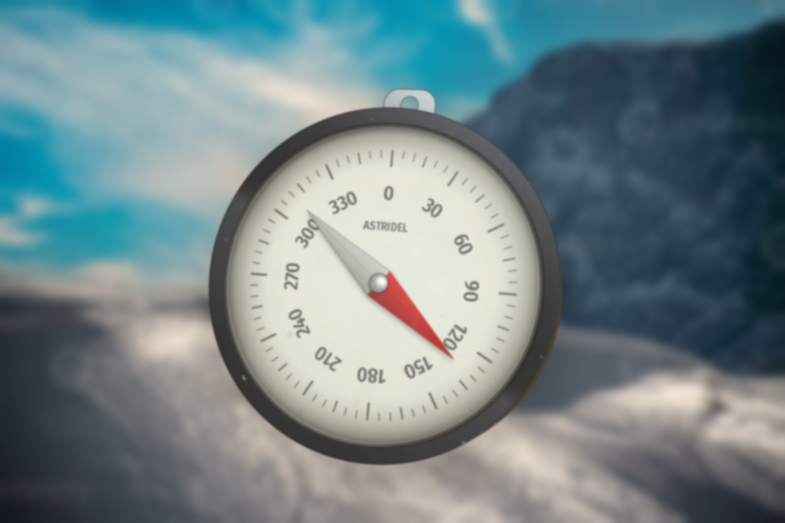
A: 130,°
